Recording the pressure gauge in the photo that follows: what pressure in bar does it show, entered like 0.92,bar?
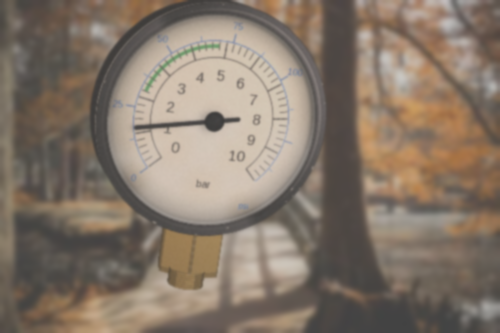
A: 1.2,bar
